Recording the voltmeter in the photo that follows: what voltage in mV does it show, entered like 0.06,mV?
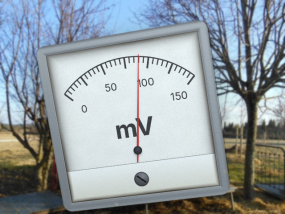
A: 90,mV
